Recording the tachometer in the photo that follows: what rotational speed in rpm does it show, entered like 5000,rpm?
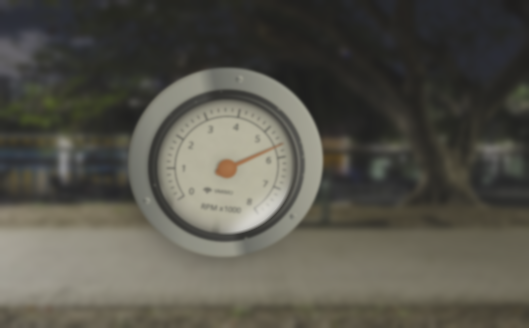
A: 5600,rpm
